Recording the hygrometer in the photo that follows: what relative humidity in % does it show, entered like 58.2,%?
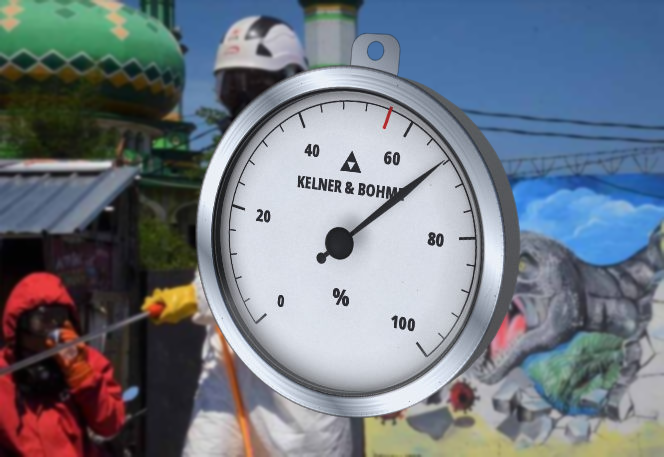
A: 68,%
